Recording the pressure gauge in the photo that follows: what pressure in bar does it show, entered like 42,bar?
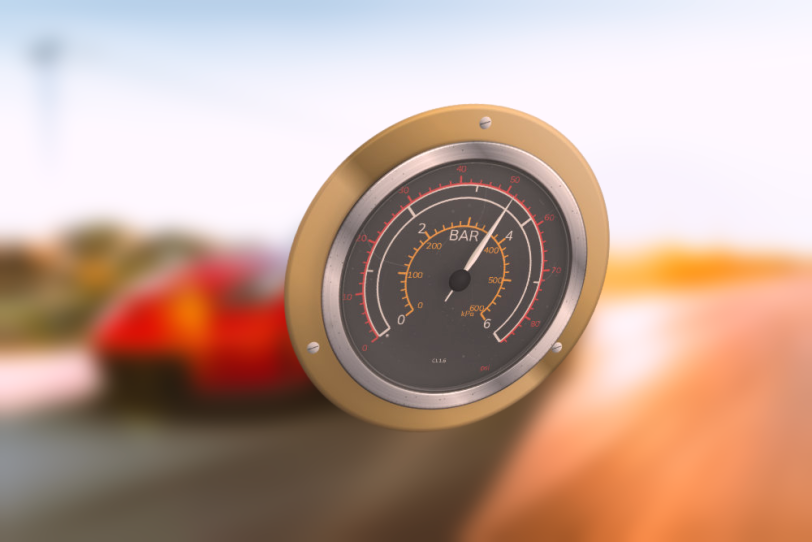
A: 3.5,bar
